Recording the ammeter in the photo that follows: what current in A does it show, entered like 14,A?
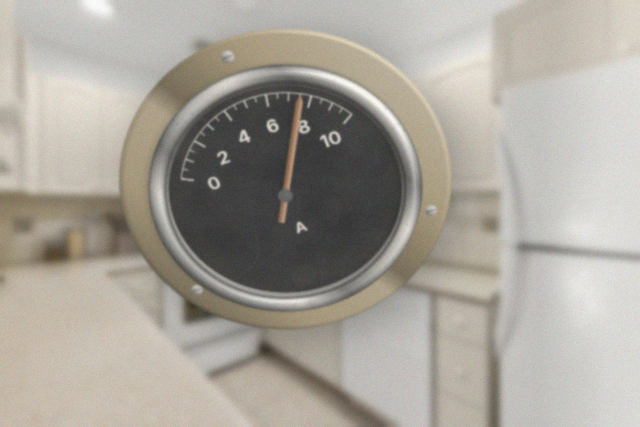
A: 7.5,A
